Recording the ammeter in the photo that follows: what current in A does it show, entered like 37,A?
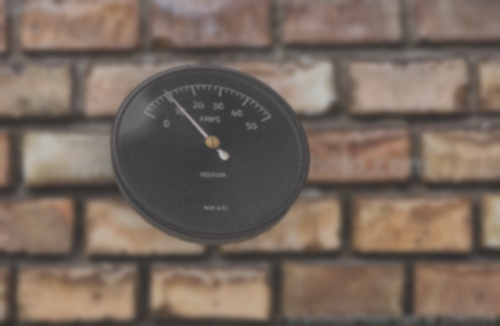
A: 10,A
